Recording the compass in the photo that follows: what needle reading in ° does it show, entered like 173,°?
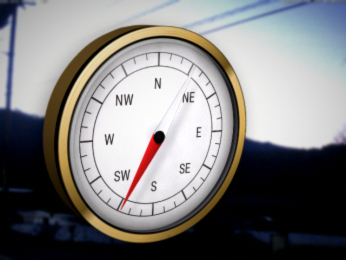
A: 210,°
